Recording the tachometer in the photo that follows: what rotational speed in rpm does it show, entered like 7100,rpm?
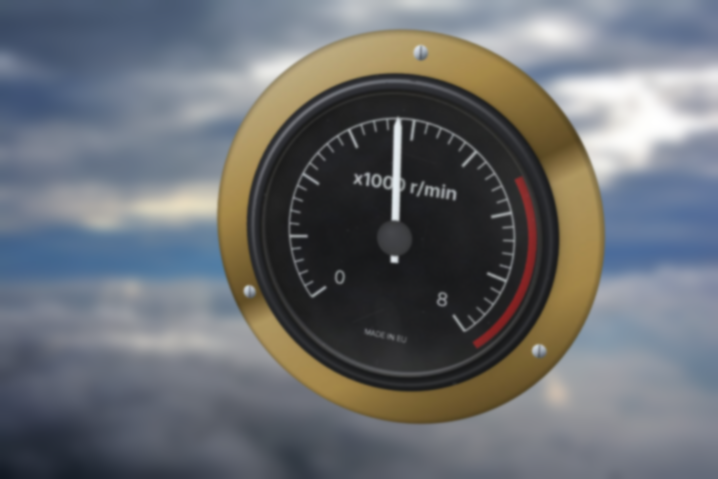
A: 3800,rpm
